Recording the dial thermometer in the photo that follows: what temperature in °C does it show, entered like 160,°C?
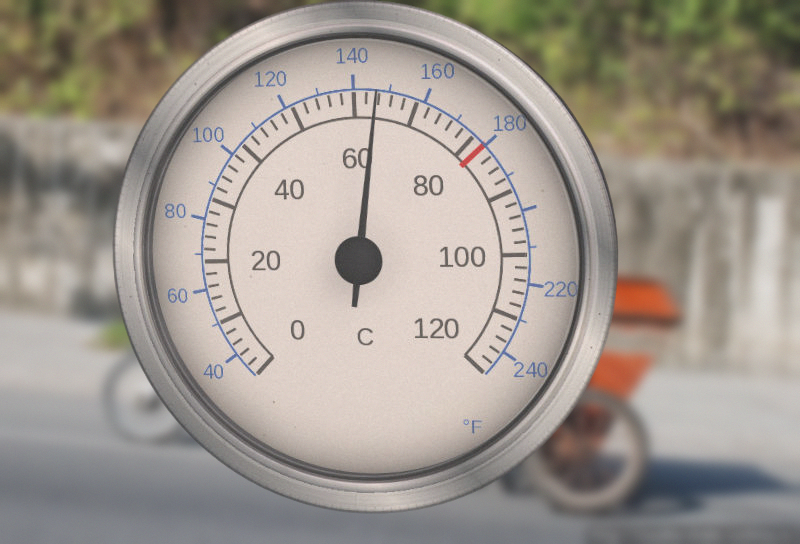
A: 64,°C
